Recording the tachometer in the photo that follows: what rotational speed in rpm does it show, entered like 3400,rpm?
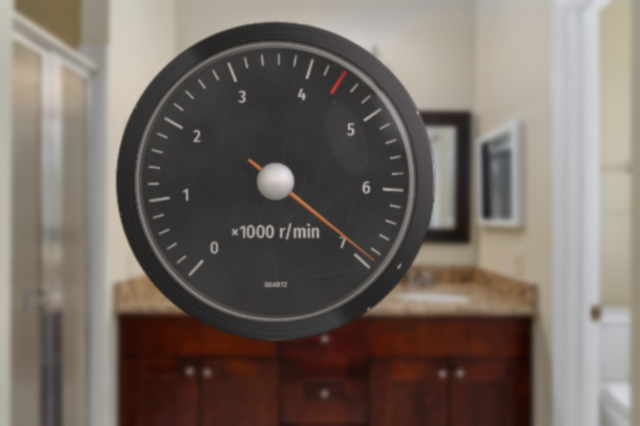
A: 6900,rpm
